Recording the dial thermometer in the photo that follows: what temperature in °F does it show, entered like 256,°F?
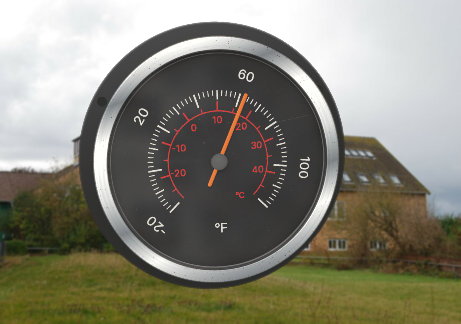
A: 62,°F
